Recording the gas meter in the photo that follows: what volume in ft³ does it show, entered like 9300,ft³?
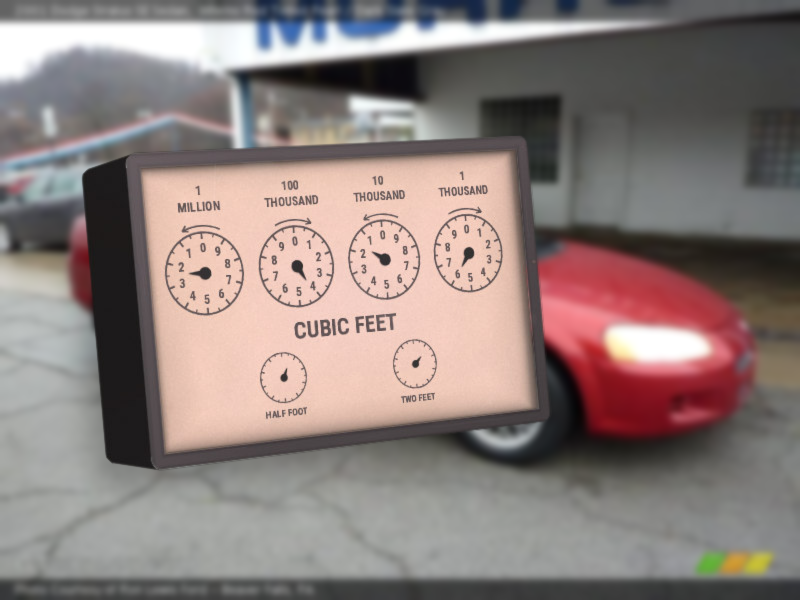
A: 241600,ft³
